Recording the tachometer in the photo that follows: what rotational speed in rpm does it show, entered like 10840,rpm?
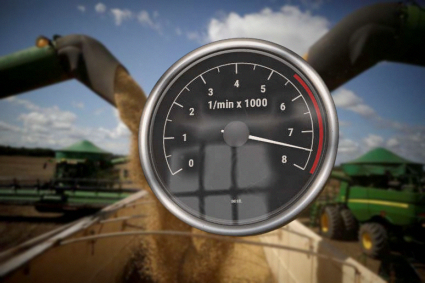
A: 7500,rpm
